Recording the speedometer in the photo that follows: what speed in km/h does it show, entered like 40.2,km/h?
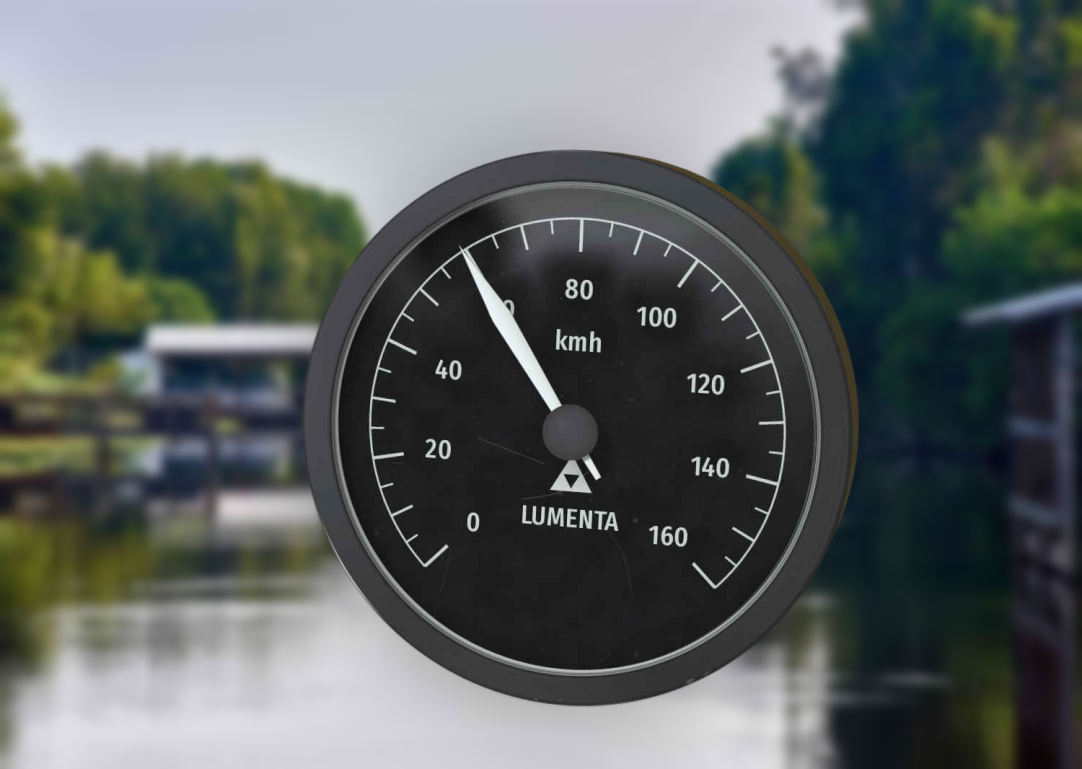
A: 60,km/h
